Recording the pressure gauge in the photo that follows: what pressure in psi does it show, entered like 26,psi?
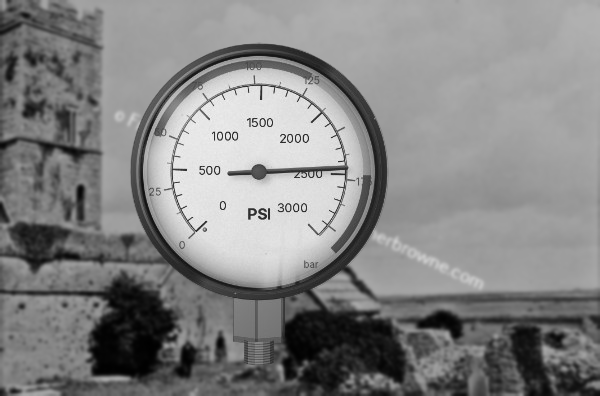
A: 2450,psi
